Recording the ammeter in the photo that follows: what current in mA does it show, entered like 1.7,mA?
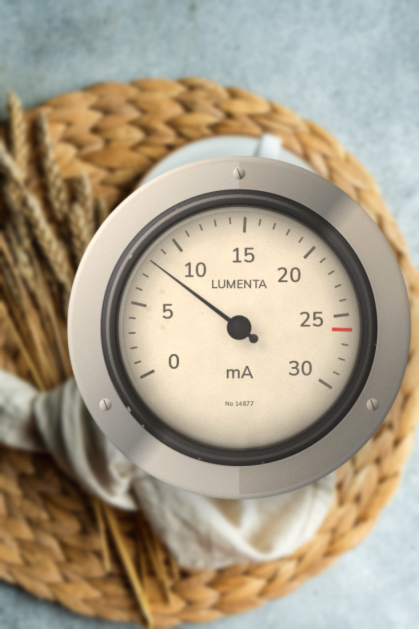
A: 8,mA
